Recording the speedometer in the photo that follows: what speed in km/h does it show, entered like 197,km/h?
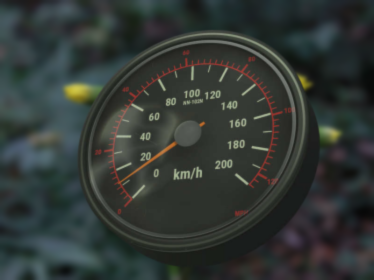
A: 10,km/h
